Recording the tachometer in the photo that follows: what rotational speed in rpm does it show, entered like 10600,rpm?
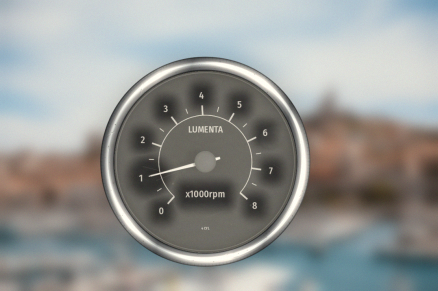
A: 1000,rpm
